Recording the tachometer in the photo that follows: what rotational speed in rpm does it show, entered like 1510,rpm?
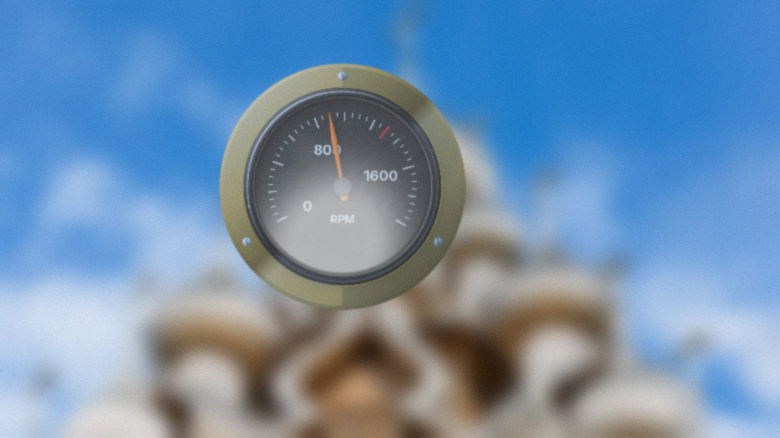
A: 900,rpm
